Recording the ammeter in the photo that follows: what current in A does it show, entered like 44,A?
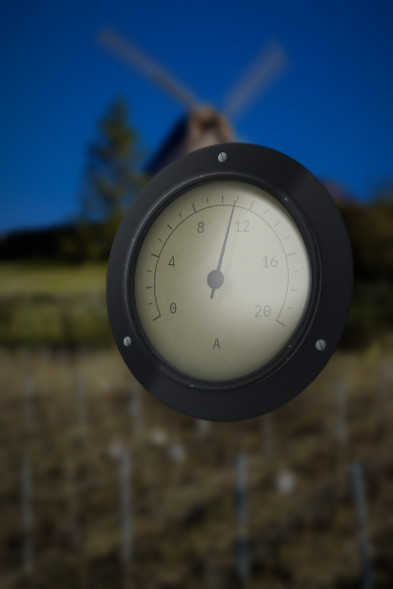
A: 11,A
